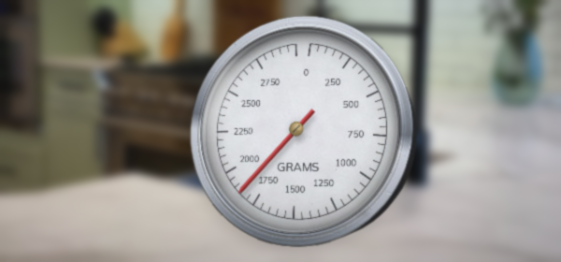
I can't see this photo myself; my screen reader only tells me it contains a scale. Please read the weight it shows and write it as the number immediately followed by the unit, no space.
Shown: 1850g
